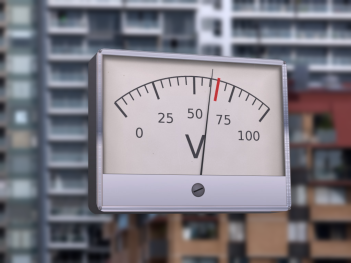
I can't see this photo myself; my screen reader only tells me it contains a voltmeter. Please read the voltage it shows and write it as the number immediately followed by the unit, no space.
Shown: 60V
